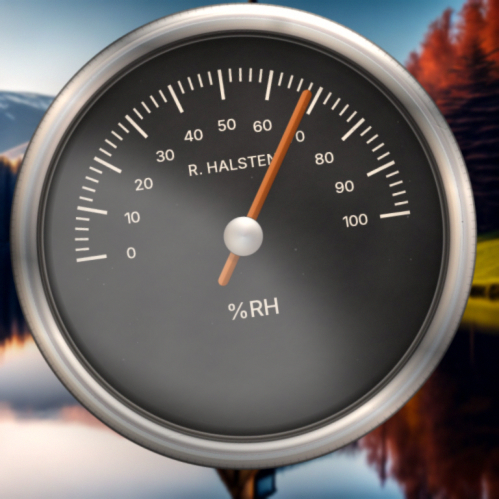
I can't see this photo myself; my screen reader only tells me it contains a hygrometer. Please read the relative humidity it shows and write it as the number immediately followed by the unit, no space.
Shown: 68%
